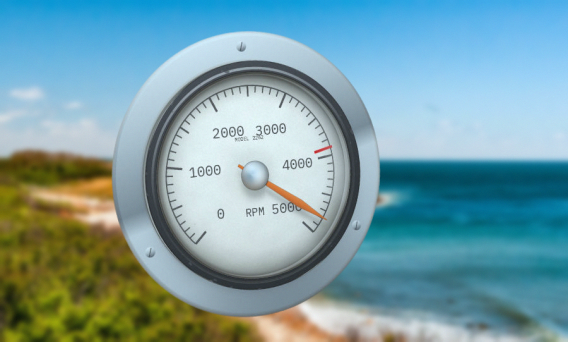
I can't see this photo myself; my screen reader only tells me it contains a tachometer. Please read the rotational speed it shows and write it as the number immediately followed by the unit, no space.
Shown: 4800rpm
